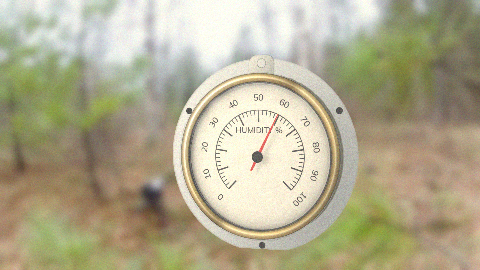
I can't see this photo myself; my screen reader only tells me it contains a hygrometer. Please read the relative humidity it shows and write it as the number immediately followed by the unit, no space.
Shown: 60%
